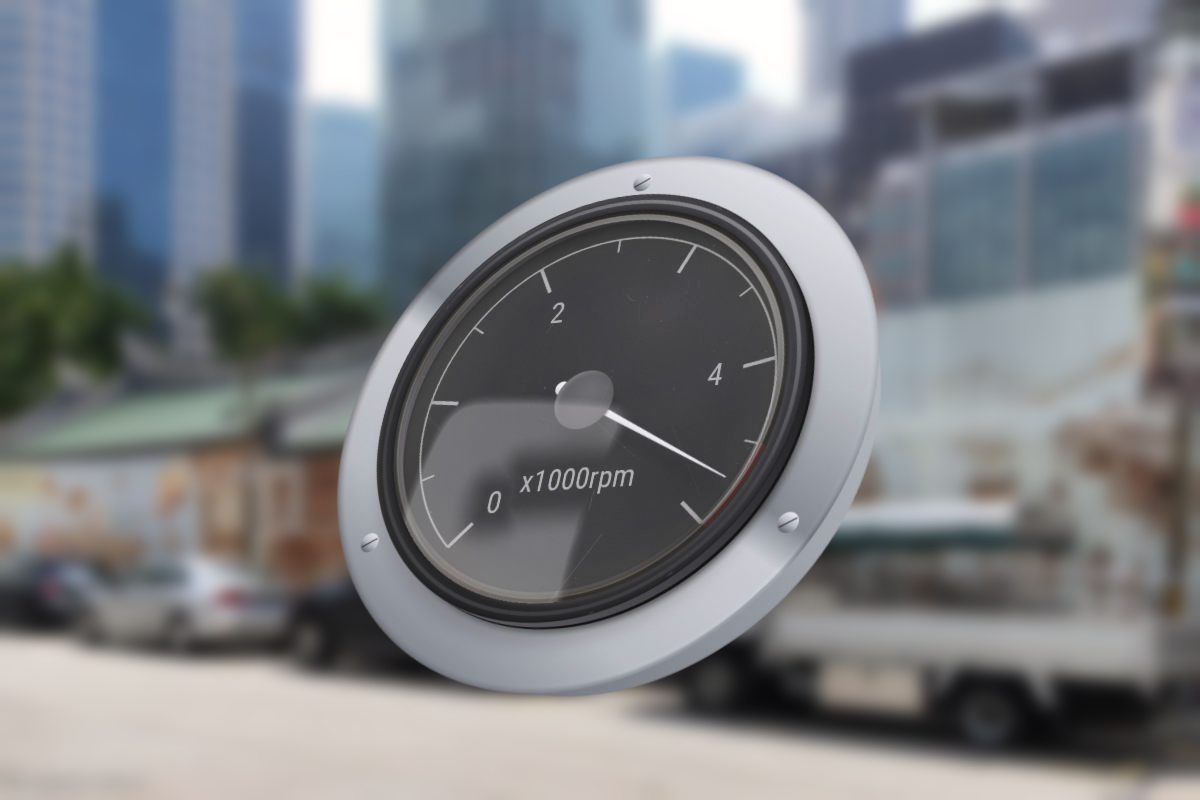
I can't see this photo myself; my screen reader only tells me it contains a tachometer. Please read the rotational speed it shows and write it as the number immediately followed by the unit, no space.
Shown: 4750rpm
